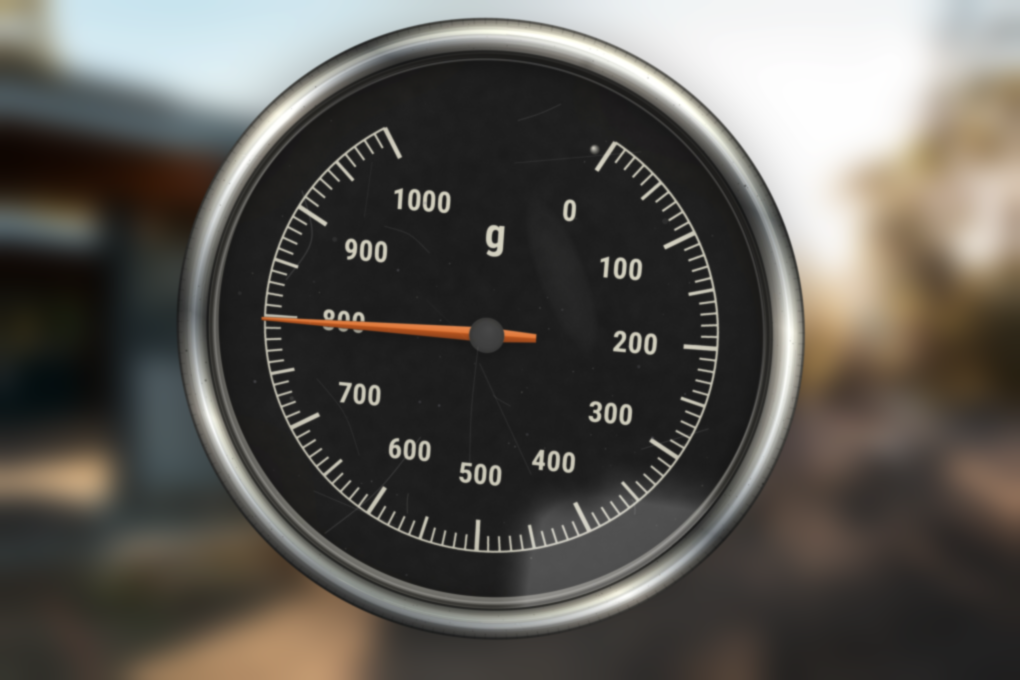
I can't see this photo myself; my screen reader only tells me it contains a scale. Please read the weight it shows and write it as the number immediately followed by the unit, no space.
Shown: 800g
